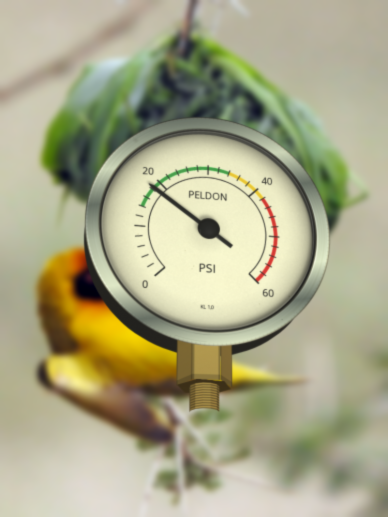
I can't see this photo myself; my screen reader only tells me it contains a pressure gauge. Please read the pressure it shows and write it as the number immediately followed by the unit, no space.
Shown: 18psi
